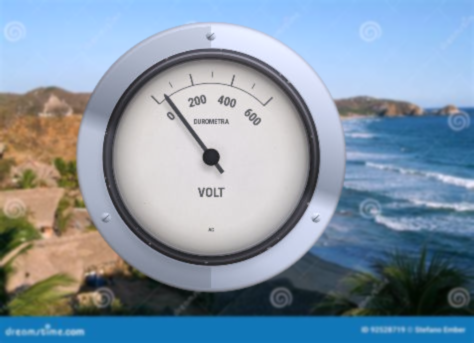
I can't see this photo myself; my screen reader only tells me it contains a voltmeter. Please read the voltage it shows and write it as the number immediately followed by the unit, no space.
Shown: 50V
